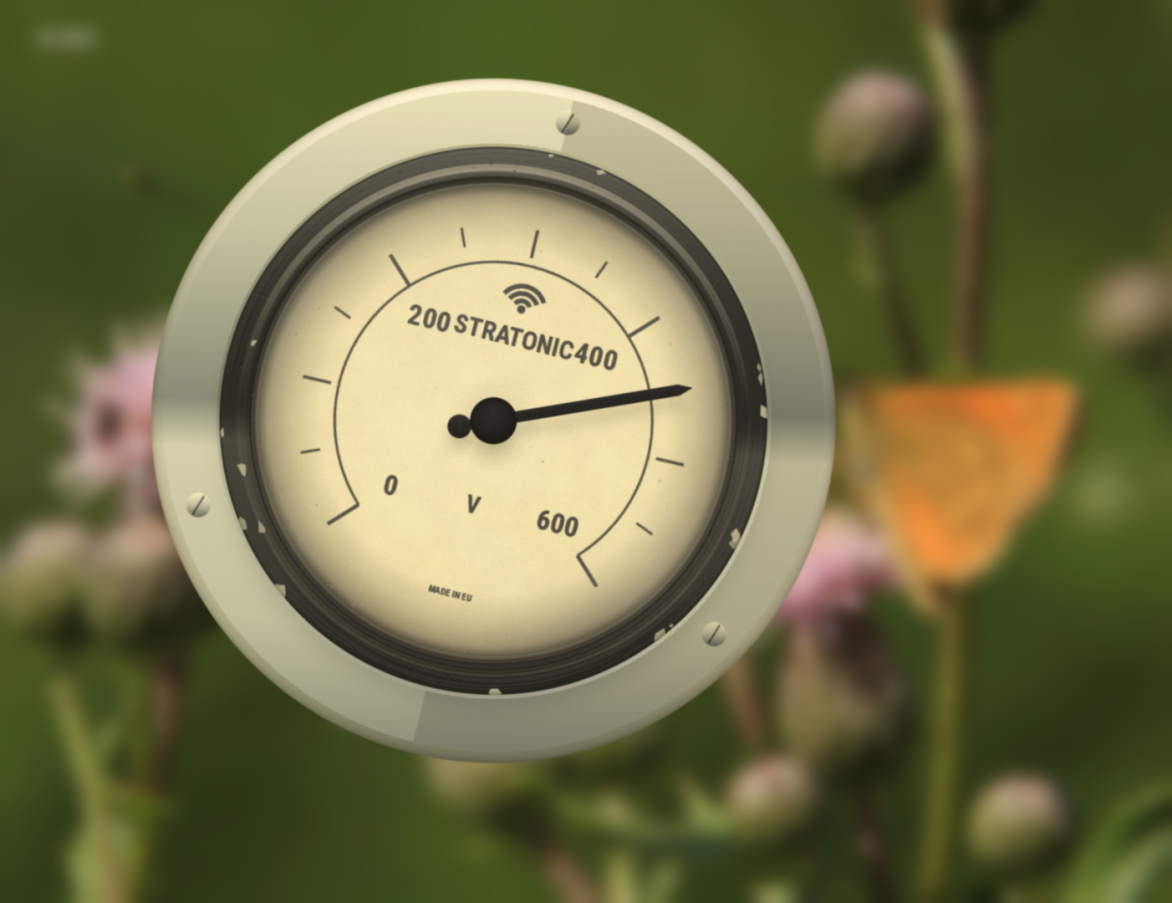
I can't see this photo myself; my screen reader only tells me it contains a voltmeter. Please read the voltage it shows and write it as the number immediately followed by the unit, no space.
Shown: 450V
